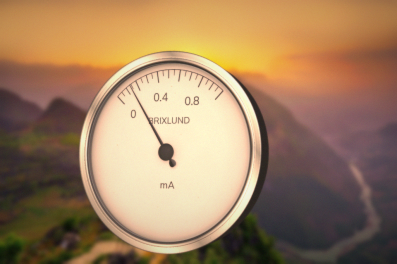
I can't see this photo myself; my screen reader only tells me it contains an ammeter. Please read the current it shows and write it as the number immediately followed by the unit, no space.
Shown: 0.15mA
